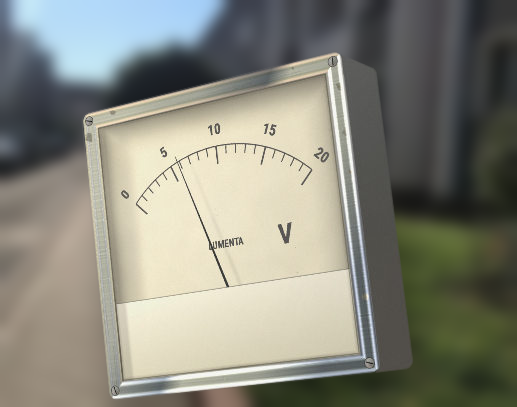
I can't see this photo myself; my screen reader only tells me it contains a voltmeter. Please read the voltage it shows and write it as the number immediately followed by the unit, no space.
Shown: 6V
